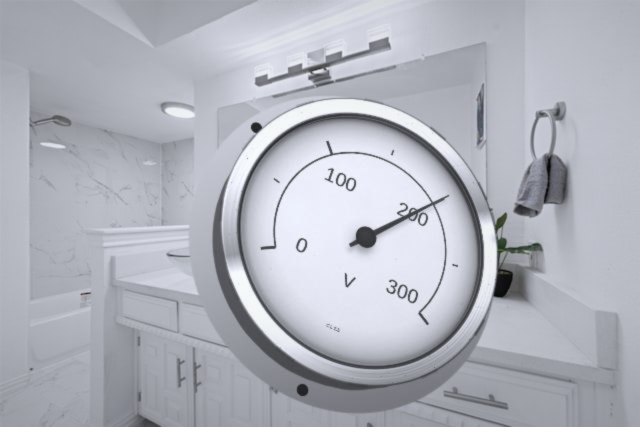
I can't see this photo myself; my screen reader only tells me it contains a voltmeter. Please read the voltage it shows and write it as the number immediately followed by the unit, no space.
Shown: 200V
